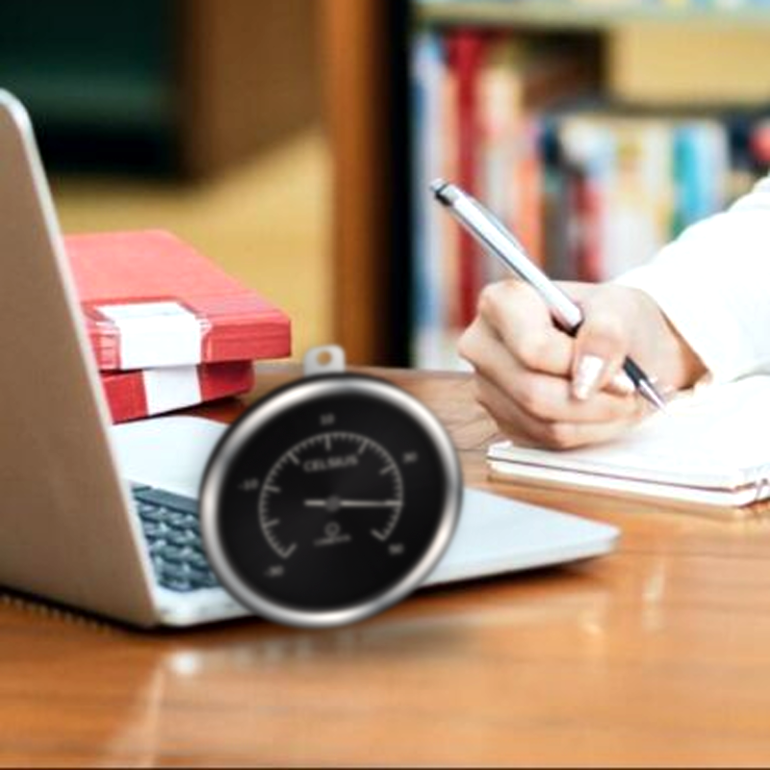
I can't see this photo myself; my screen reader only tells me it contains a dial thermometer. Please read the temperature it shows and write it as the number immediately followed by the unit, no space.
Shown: 40°C
